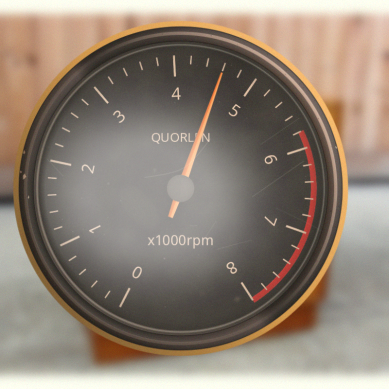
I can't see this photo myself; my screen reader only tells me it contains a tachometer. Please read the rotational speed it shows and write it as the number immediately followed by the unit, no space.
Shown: 4600rpm
